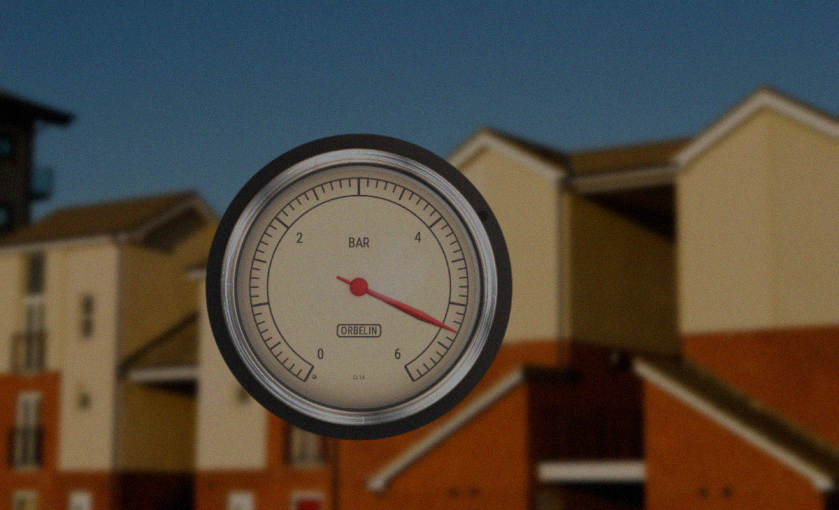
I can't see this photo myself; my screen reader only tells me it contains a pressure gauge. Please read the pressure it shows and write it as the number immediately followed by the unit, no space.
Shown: 5.3bar
